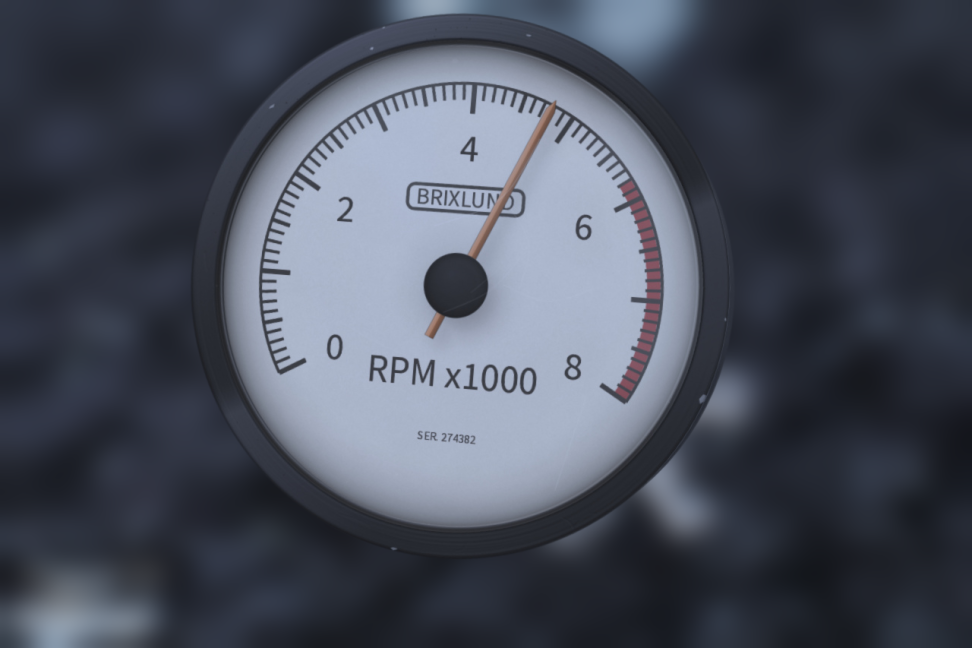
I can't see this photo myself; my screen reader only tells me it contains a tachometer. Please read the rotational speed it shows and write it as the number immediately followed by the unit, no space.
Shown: 4800rpm
